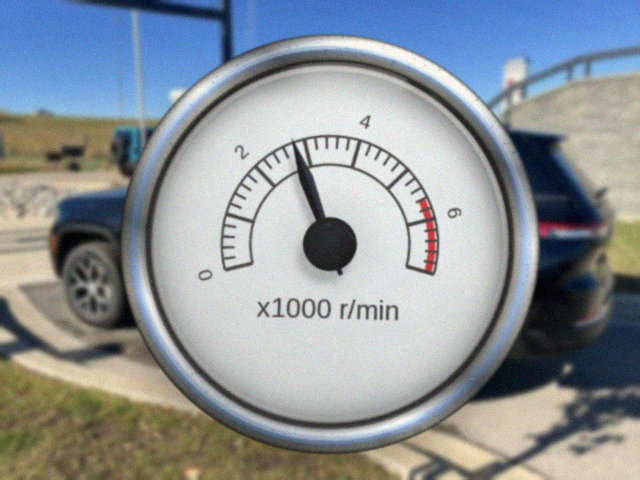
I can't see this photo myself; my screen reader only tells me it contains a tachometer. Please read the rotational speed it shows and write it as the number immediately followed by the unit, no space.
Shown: 2800rpm
